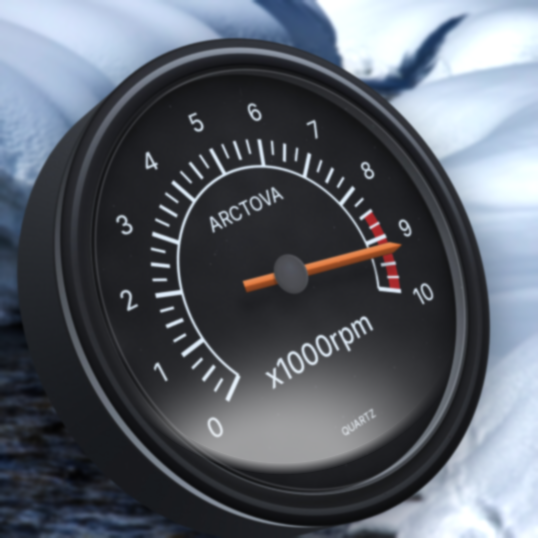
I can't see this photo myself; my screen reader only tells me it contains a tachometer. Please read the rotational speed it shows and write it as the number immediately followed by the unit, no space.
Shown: 9250rpm
